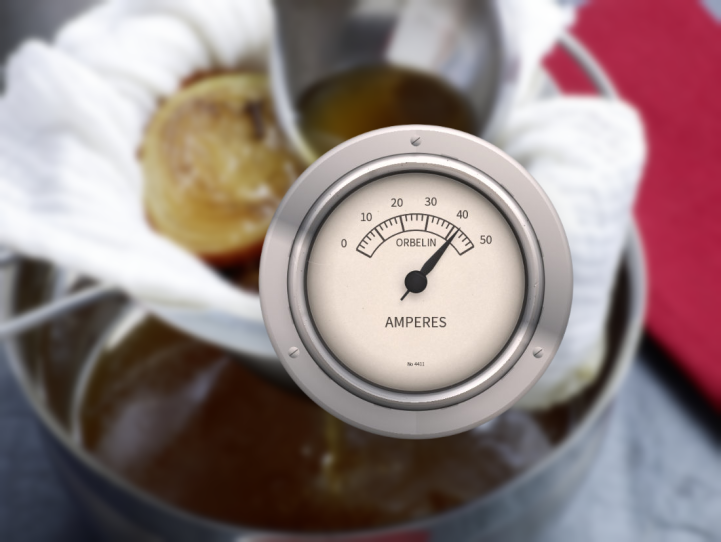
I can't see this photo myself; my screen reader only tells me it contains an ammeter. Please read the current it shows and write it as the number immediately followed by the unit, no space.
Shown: 42A
